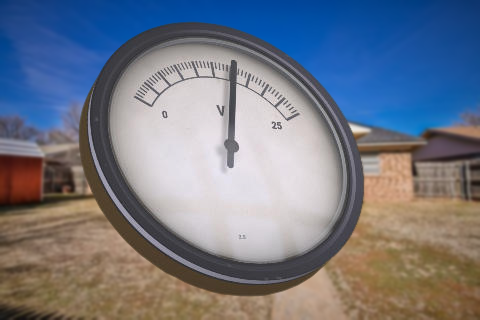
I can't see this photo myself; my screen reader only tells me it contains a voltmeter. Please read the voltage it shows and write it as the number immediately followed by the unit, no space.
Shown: 15V
